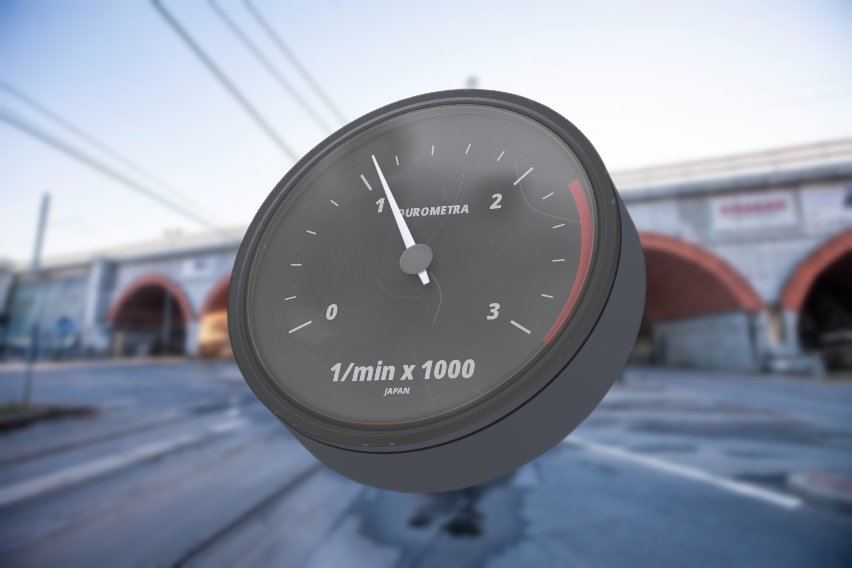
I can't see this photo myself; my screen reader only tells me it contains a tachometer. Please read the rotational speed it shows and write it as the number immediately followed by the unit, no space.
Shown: 1100rpm
